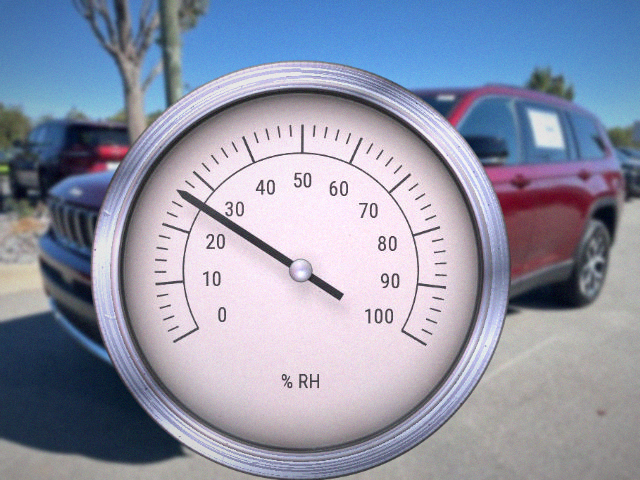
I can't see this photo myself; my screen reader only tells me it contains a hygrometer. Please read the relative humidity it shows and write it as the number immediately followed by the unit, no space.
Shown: 26%
